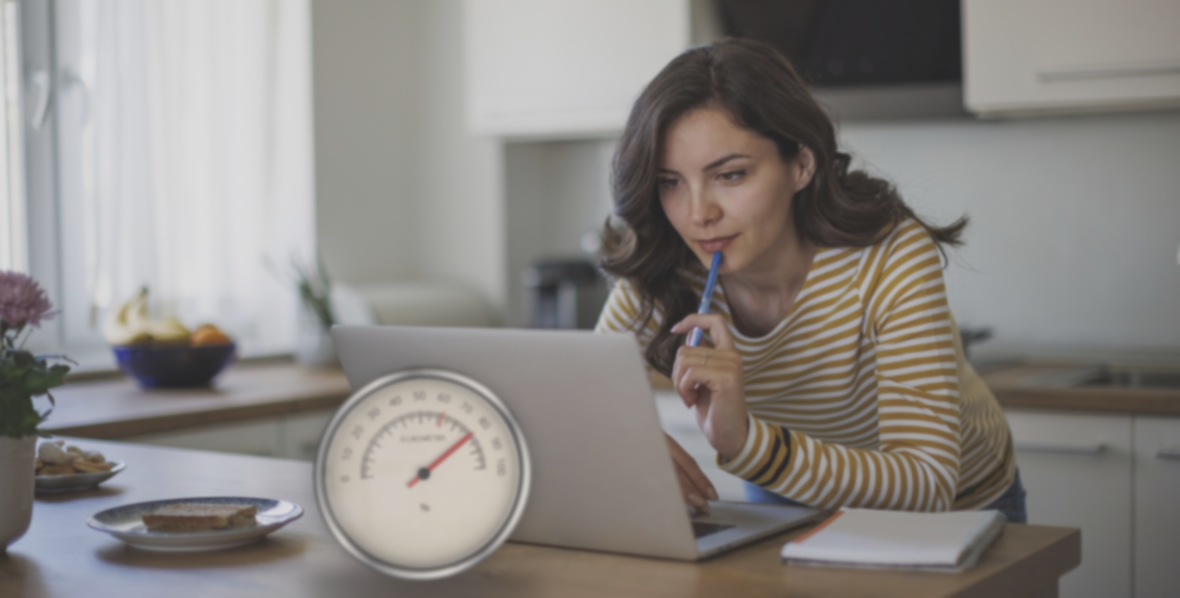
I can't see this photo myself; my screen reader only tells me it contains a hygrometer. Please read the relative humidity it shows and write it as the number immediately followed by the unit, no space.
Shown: 80%
